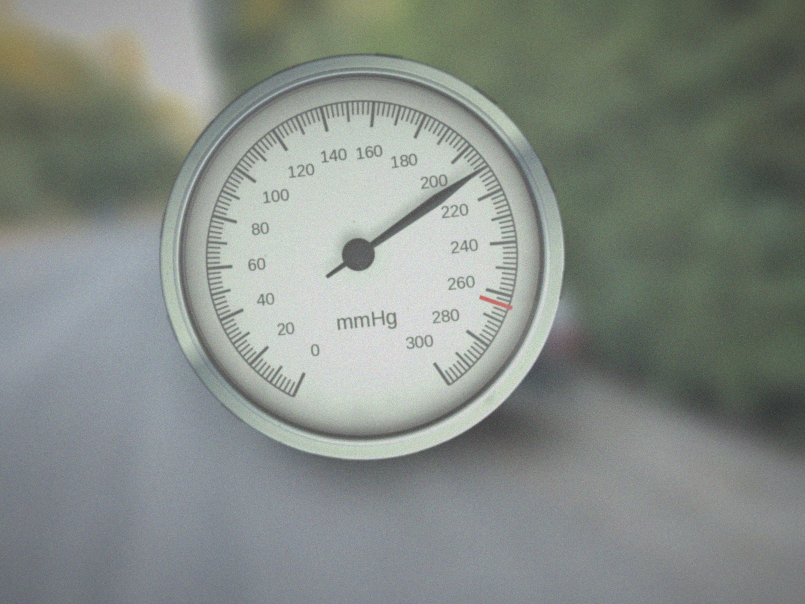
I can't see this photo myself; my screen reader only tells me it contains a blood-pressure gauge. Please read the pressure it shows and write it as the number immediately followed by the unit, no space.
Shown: 210mmHg
